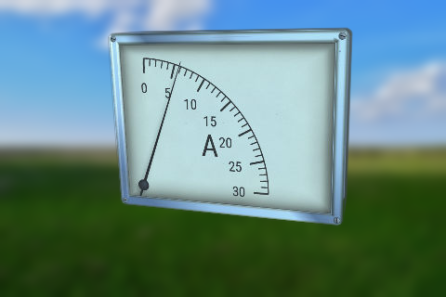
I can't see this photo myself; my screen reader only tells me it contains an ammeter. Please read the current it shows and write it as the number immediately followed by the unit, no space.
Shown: 6A
